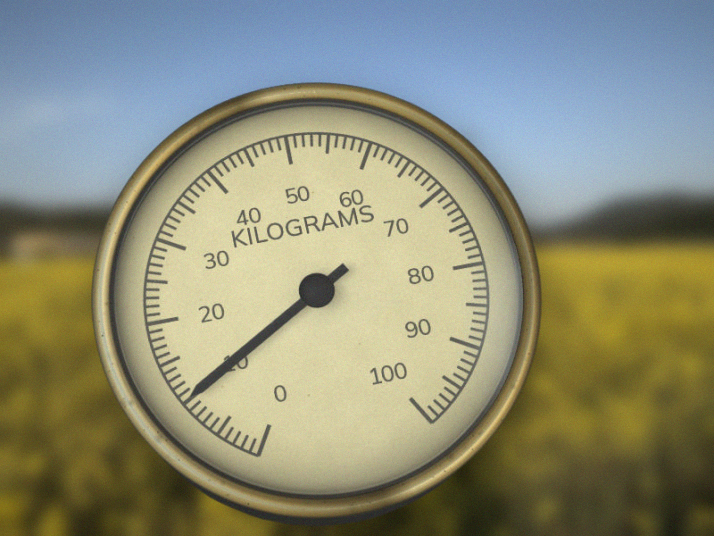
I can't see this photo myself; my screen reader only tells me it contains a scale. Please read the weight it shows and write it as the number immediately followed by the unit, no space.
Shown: 10kg
